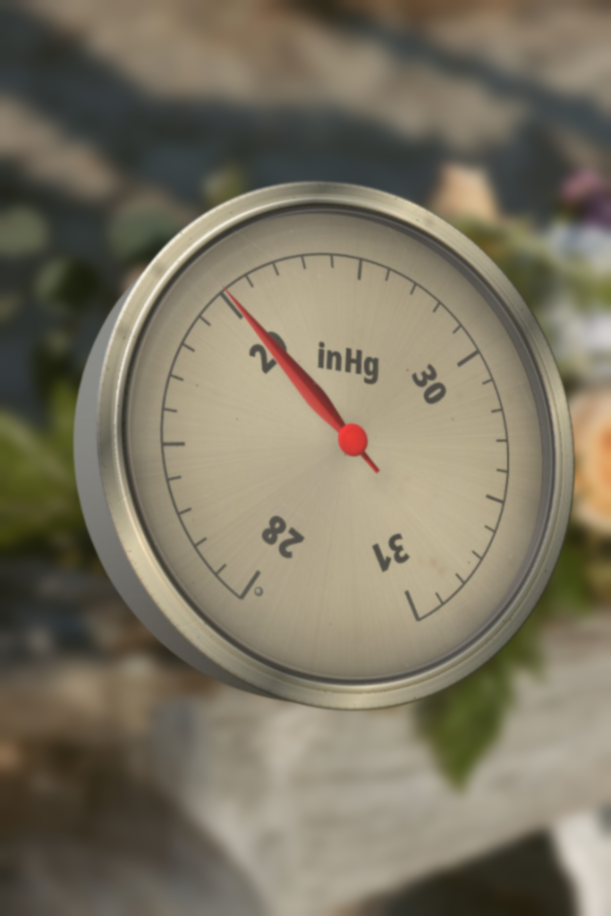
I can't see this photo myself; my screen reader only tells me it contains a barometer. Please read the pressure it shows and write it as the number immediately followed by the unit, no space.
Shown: 29inHg
